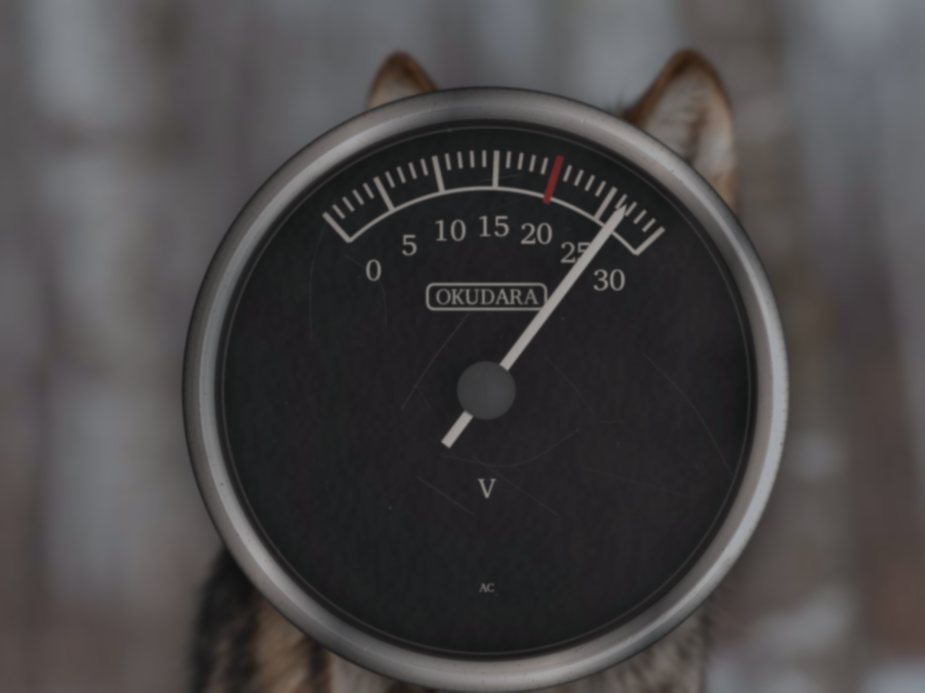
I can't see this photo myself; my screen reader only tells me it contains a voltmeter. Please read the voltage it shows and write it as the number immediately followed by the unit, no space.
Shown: 26.5V
